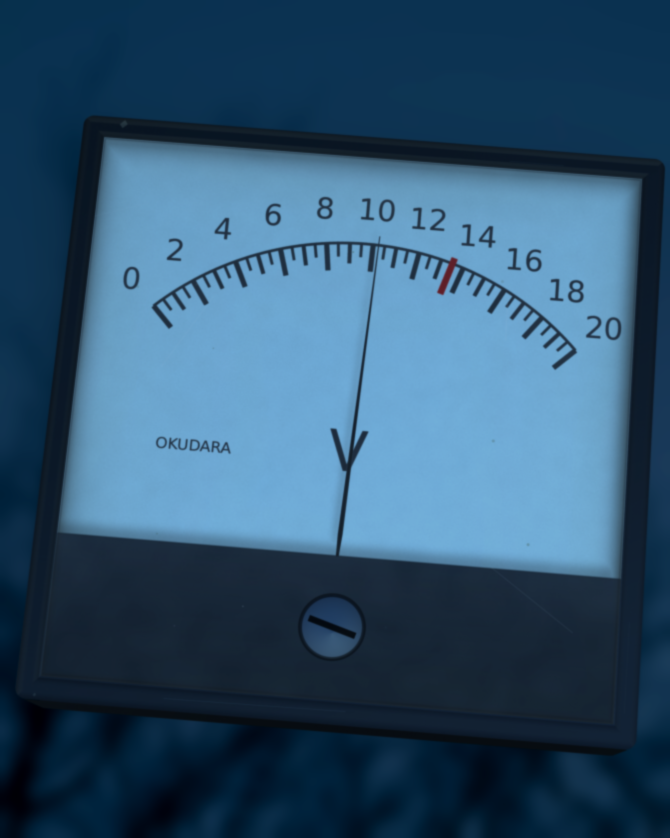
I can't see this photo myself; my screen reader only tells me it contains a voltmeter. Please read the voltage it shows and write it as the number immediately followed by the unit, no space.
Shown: 10.25V
